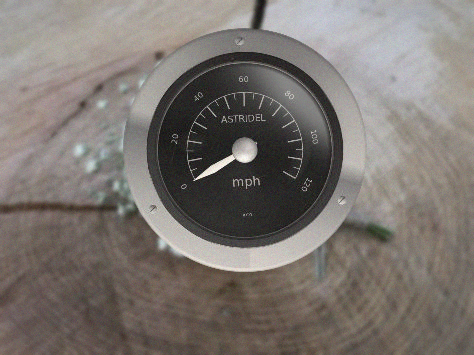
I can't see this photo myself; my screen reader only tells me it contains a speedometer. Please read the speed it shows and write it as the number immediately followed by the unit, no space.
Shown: 0mph
